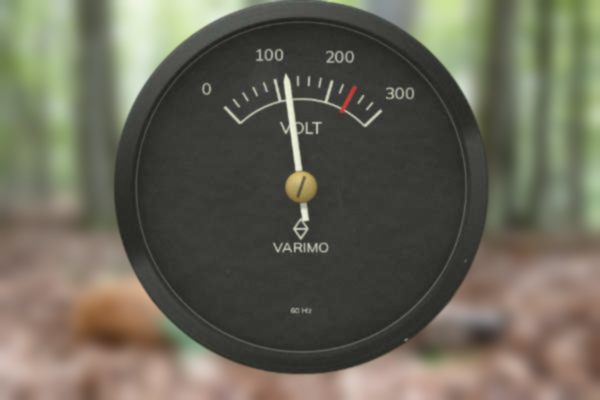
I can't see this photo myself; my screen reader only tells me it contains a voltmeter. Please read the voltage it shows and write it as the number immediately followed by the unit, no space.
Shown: 120V
